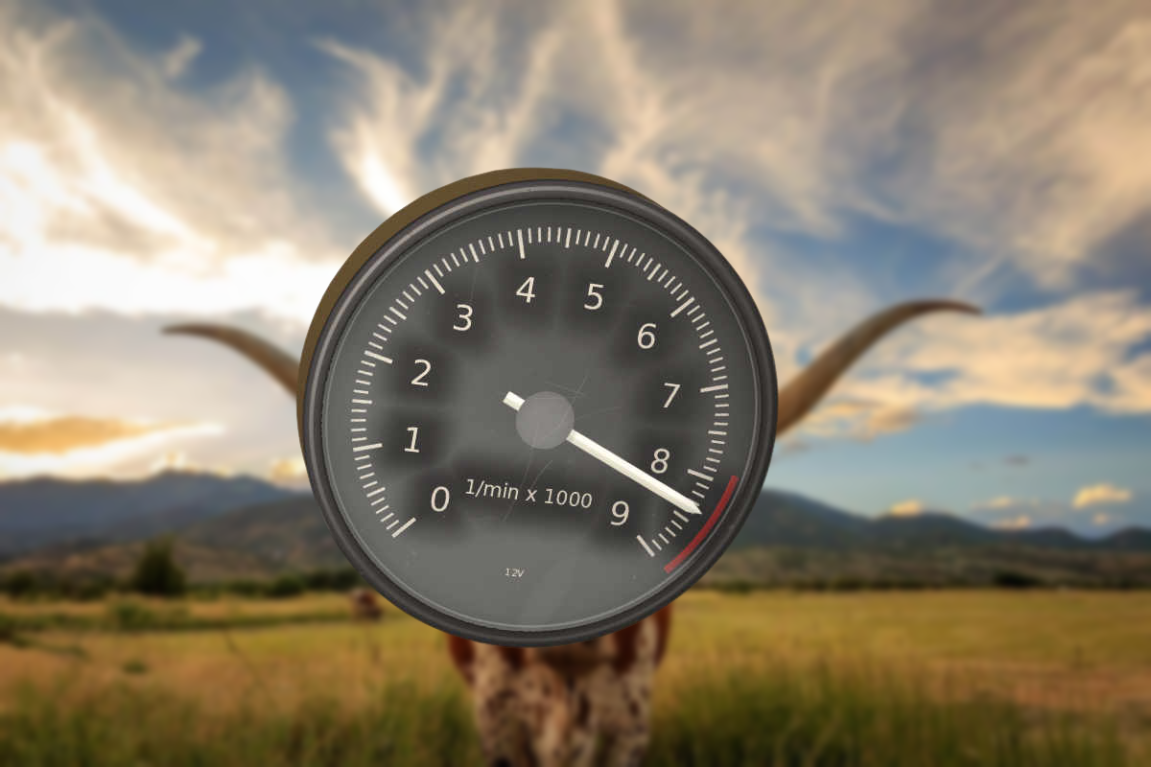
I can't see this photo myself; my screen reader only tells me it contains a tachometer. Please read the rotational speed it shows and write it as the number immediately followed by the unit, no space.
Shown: 8350rpm
